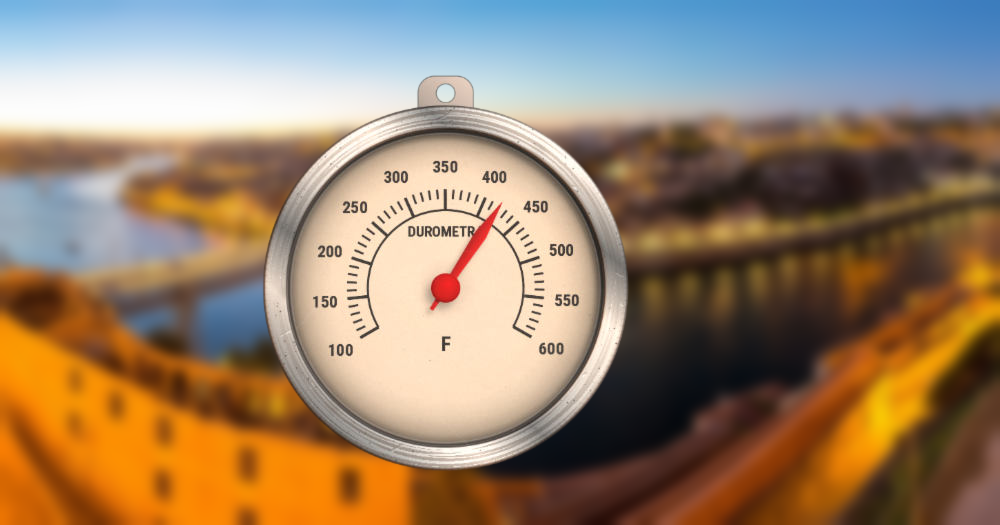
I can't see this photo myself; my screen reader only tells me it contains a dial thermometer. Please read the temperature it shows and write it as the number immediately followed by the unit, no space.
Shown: 420°F
